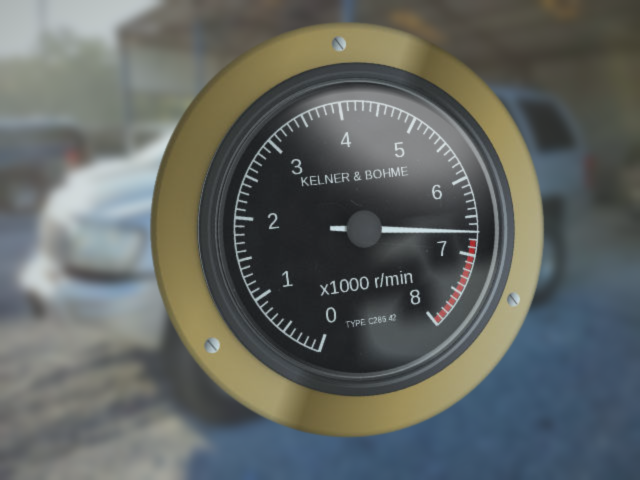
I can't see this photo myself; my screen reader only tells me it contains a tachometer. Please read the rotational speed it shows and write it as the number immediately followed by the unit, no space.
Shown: 6700rpm
